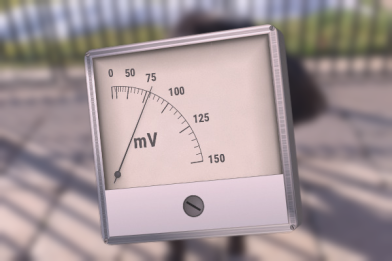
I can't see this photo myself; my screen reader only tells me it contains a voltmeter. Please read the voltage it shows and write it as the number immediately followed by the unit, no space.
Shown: 80mV
